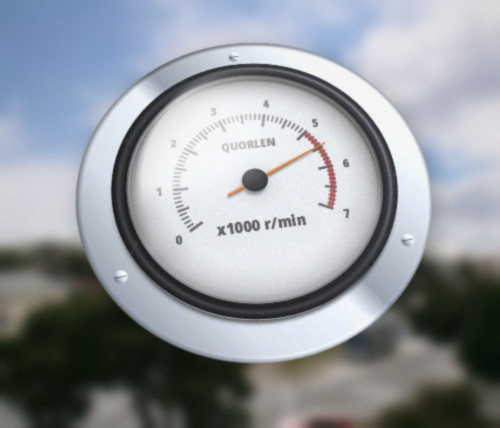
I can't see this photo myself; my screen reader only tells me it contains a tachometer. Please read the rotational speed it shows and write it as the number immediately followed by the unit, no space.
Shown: 5500rpm
